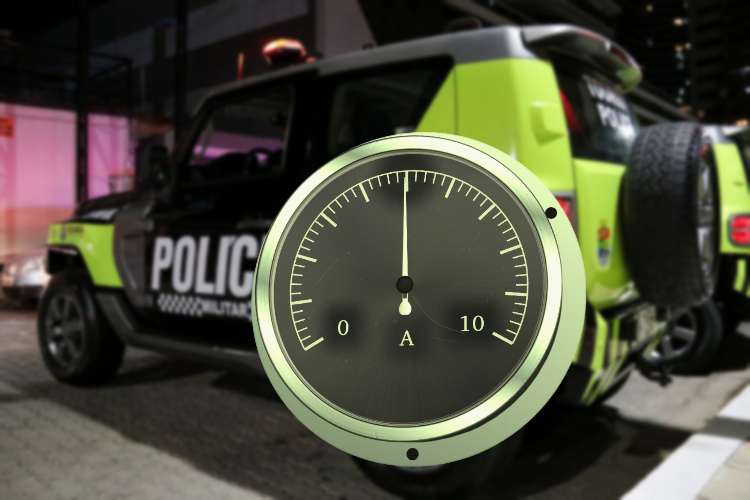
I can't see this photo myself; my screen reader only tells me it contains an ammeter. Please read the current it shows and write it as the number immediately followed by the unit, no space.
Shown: 5A
